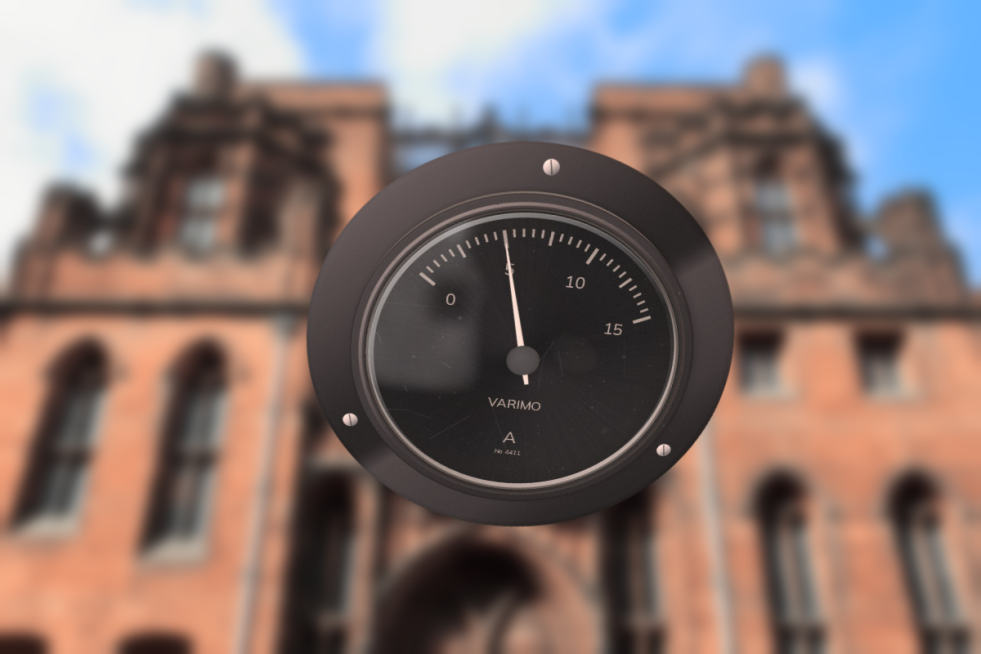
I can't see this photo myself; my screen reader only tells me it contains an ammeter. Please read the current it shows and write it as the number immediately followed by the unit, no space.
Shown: 5A
